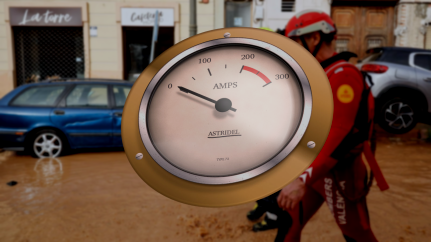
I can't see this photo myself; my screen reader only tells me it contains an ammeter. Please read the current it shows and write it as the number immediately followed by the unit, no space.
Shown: 0A
